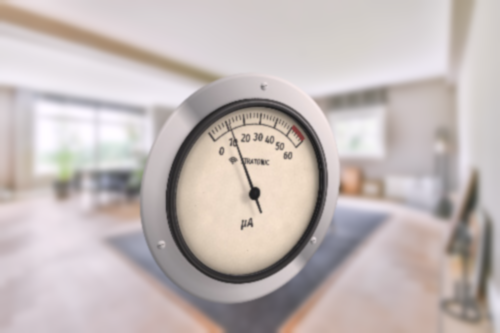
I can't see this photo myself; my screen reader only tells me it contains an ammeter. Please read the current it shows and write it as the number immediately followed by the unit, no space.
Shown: 10µA
